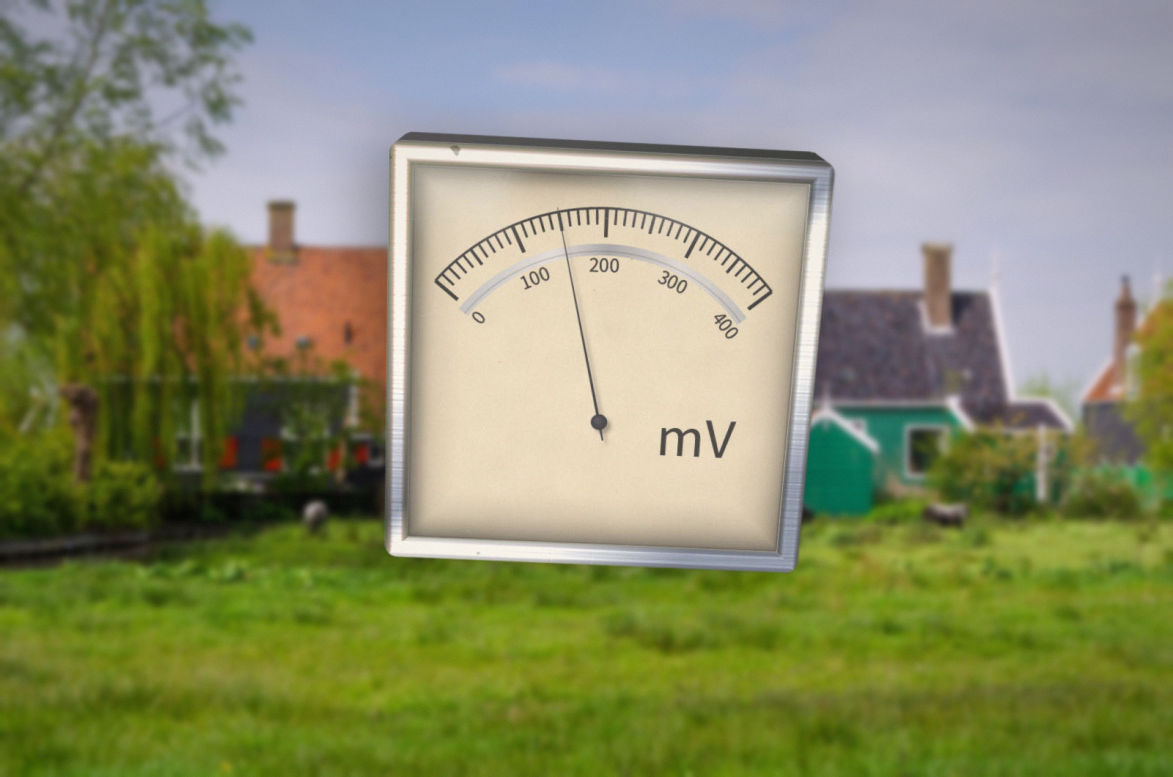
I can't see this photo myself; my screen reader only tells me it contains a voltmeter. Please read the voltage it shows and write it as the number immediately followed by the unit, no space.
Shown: 150mV
